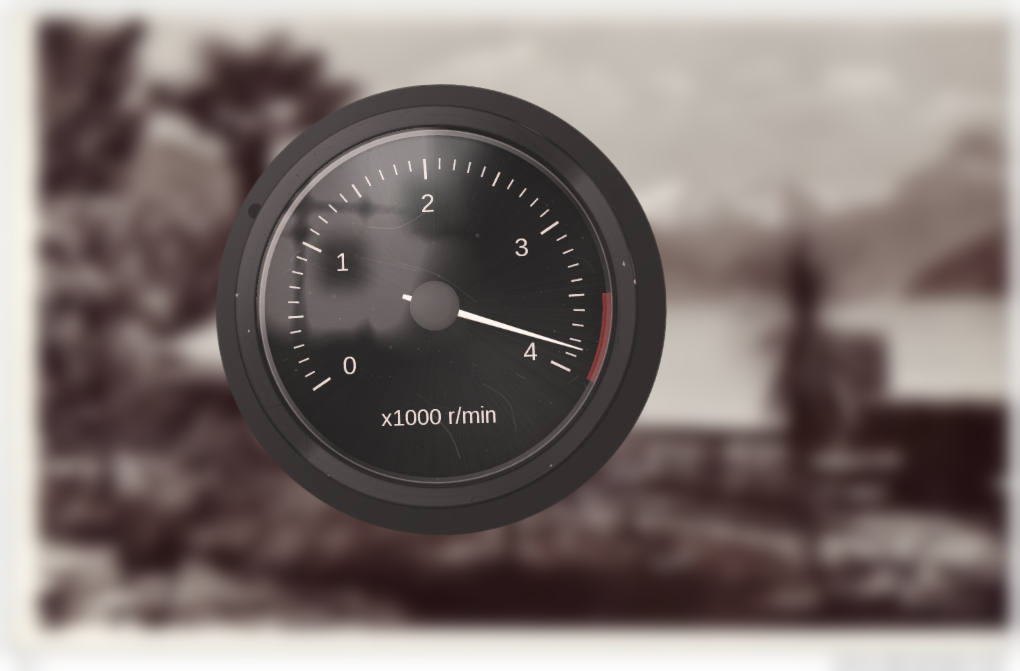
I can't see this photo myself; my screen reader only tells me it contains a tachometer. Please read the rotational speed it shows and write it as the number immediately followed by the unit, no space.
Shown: 3850rpm
